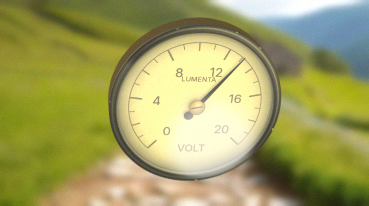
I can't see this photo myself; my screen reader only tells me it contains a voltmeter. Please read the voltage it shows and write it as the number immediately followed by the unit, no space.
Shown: 13V
